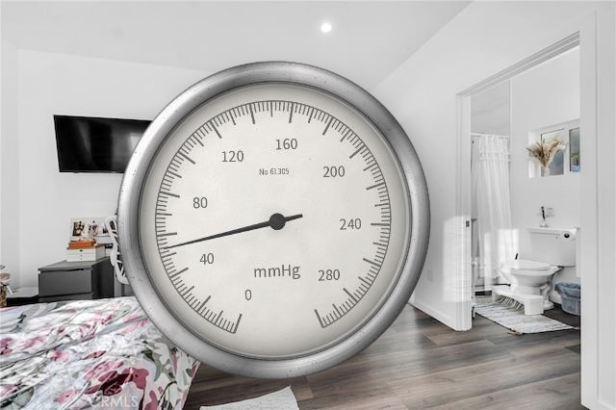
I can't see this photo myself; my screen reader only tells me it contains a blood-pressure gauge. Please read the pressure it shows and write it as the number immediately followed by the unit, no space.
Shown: 54mmHg
